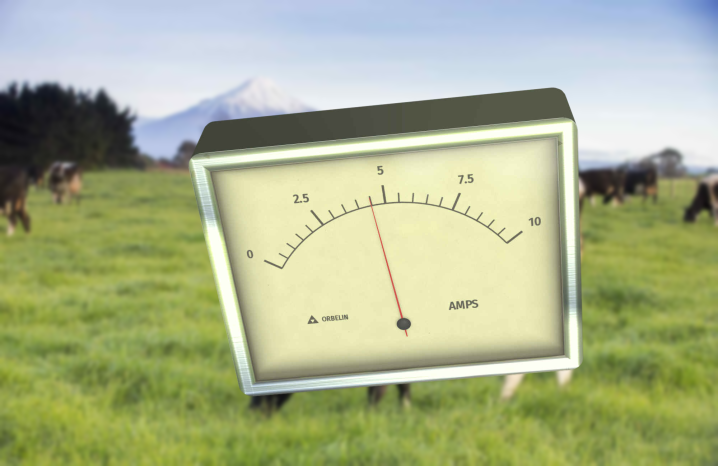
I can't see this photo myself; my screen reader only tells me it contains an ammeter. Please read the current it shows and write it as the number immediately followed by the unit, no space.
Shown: 4.5A
